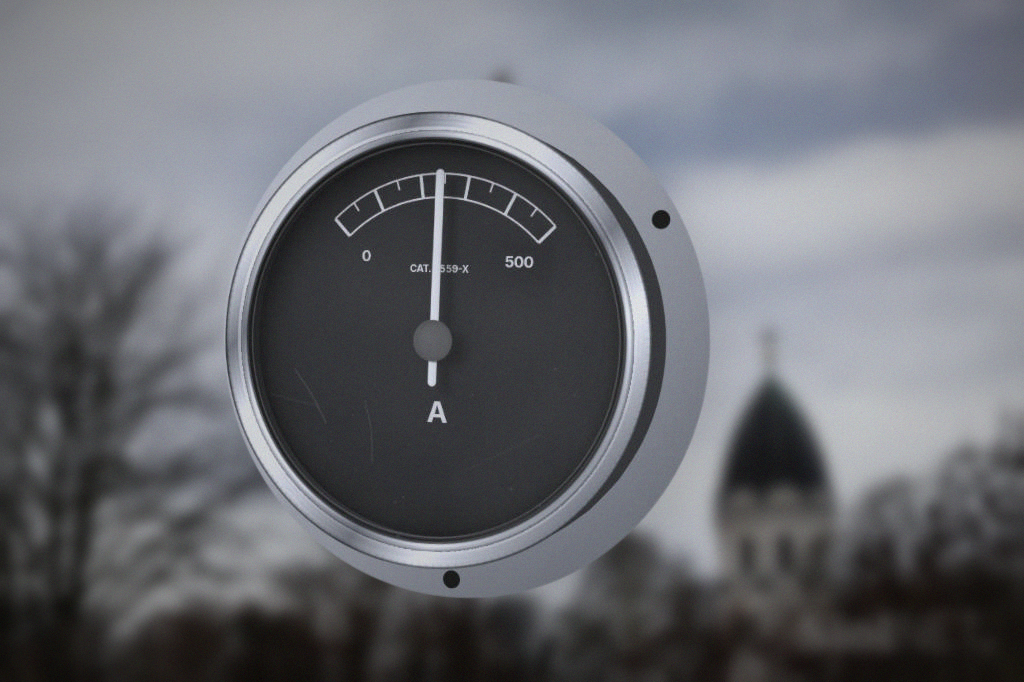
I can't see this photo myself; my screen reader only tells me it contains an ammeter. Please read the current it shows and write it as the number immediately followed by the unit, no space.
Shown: 250A
